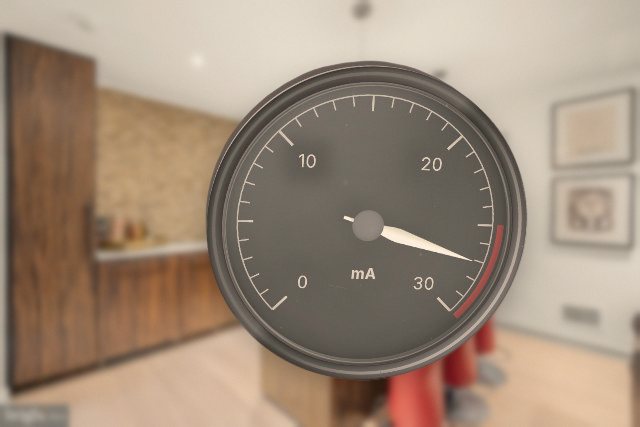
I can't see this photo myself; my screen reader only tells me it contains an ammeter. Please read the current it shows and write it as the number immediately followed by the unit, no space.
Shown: 27mA
